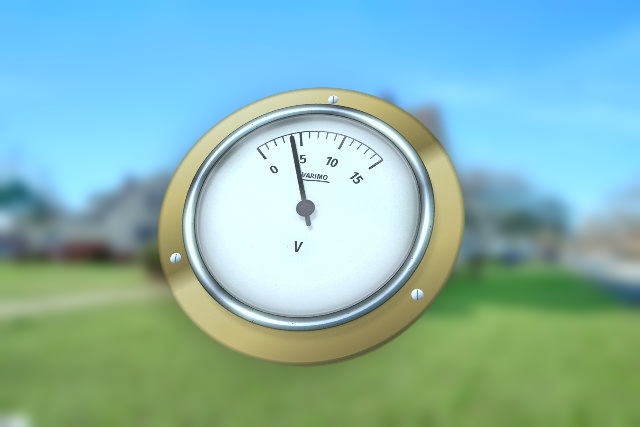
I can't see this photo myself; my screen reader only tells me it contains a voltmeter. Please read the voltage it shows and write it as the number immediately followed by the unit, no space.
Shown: 4V
